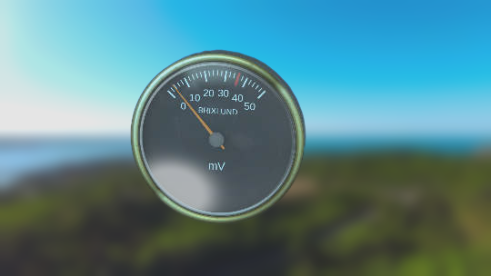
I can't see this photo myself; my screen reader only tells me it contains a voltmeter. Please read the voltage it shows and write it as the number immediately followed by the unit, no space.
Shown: 4mV
